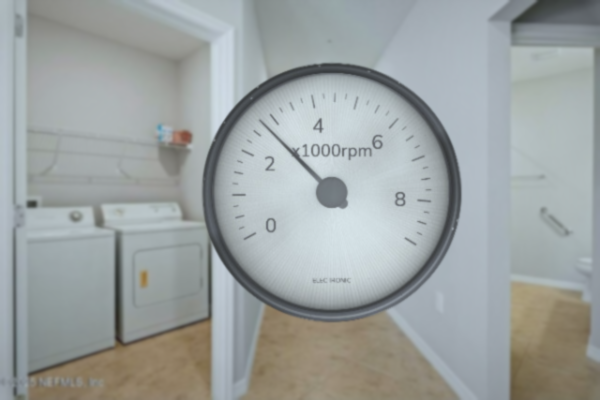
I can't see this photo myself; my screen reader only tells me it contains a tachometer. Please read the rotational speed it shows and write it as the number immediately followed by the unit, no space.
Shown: 2750rpm
